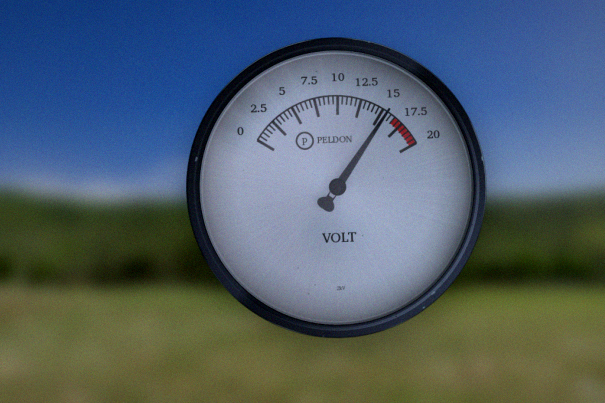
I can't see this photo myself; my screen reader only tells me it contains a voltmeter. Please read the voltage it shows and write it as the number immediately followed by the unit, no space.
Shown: 15.5V
